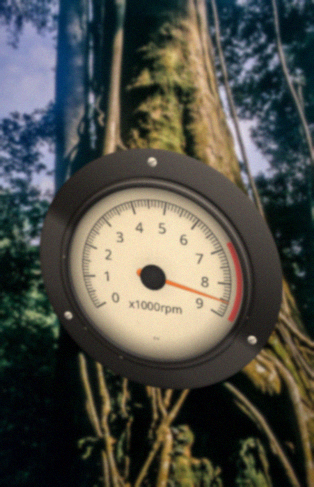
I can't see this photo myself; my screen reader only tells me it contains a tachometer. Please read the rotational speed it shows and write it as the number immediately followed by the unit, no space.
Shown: 8500rpm
